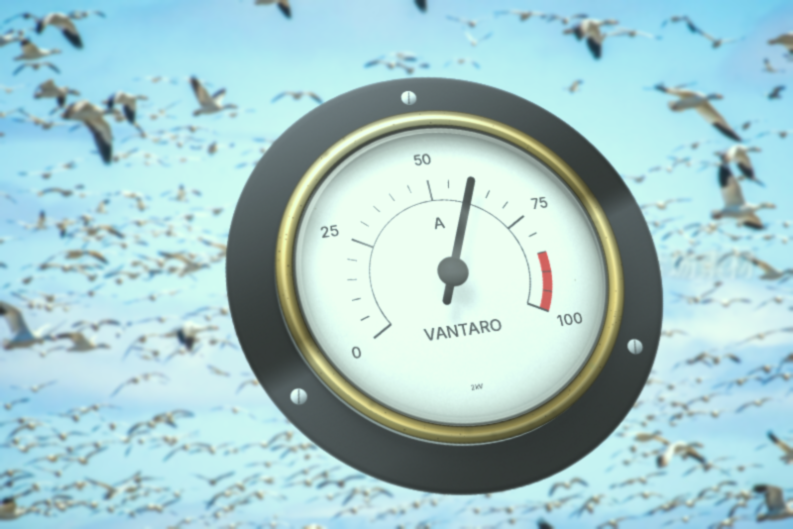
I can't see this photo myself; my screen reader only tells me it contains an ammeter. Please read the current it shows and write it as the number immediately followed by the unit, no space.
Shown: 60A
